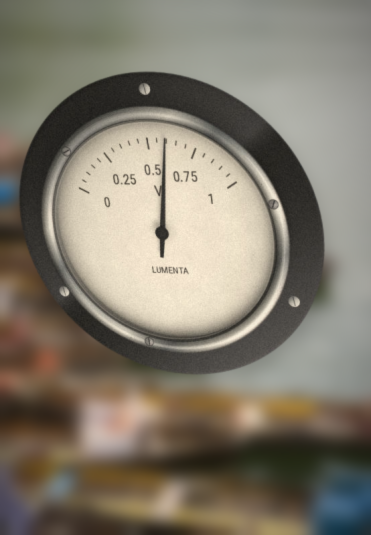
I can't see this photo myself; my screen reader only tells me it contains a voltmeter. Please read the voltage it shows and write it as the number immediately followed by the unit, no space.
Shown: 0.6V
